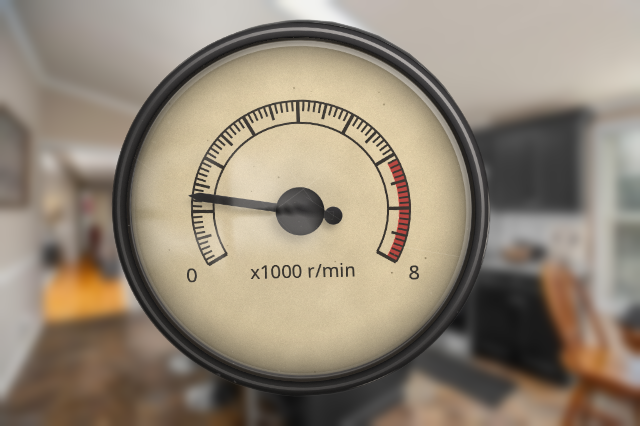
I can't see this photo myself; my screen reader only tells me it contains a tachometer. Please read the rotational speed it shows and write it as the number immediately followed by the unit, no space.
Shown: 1300rpm
